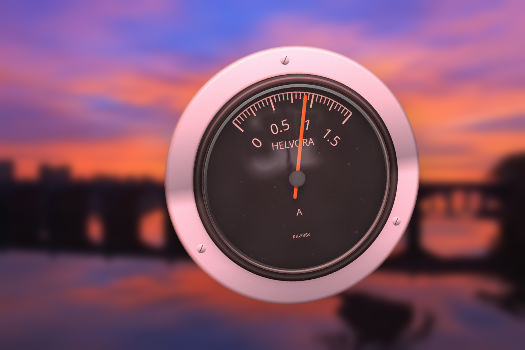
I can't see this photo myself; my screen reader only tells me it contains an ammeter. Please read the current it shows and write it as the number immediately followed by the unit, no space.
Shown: 0.9A
